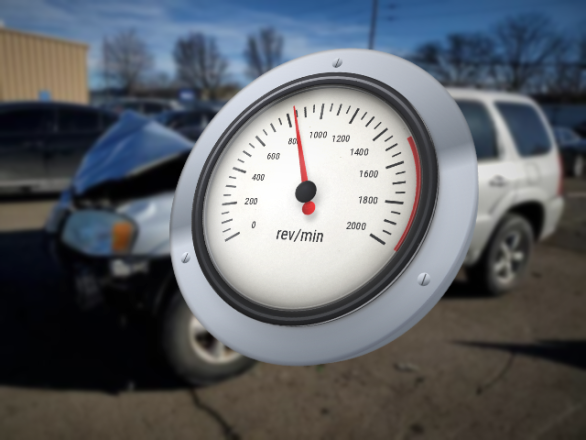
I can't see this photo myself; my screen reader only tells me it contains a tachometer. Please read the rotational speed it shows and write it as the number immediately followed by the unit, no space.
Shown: 850rpm
